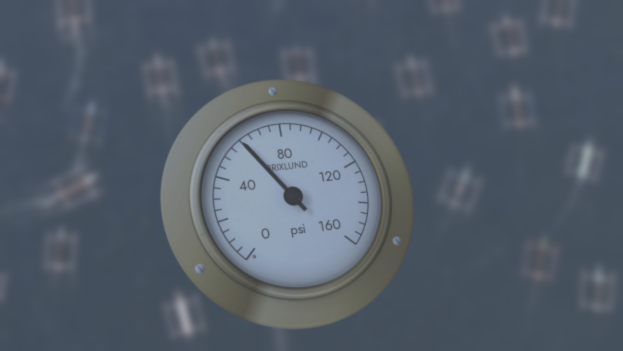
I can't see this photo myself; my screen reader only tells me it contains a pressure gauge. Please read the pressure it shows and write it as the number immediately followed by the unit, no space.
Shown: 60psi
